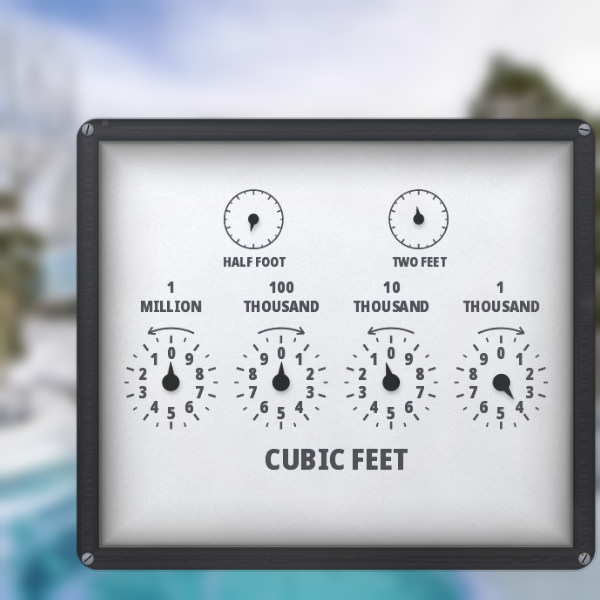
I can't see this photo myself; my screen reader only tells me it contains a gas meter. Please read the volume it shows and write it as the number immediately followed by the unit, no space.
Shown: 400ft³
